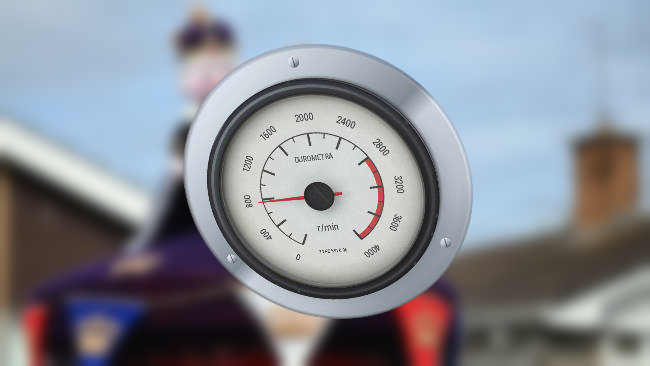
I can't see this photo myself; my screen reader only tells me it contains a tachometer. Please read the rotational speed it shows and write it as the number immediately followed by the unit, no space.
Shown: 800rpm
